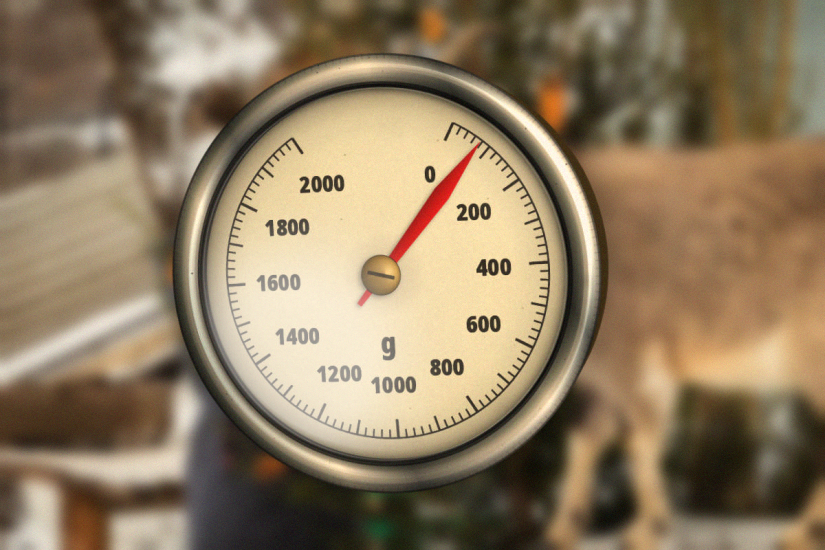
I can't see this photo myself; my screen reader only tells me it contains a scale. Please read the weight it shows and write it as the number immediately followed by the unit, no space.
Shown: 80g
